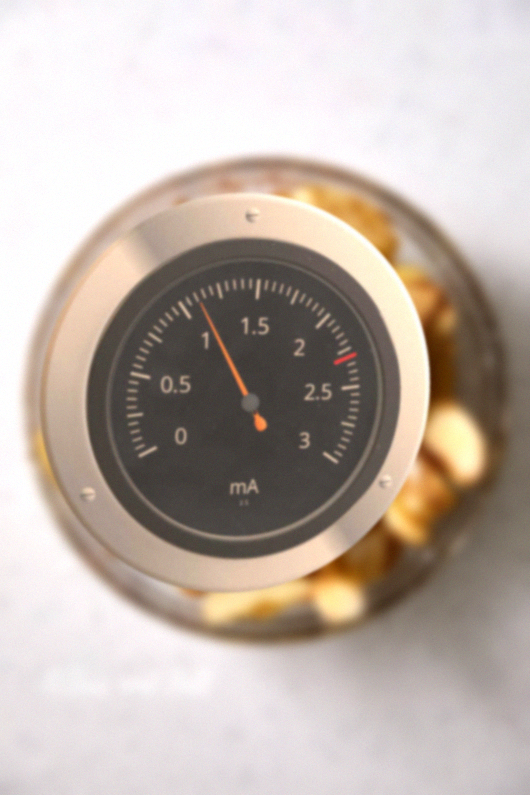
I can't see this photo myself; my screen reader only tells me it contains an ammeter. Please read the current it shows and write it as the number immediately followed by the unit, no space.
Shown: 1.1mA
